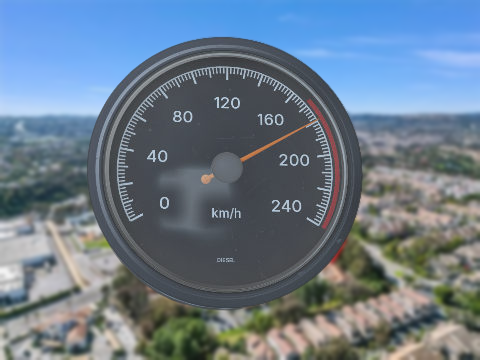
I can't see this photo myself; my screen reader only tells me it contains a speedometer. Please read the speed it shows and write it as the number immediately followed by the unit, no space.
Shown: 180km/h
